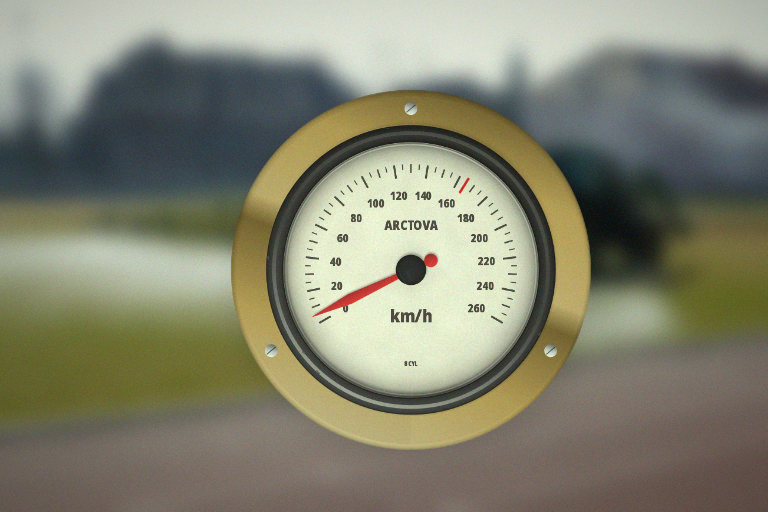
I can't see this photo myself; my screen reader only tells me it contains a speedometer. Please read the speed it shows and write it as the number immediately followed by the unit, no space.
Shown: 5km/h
